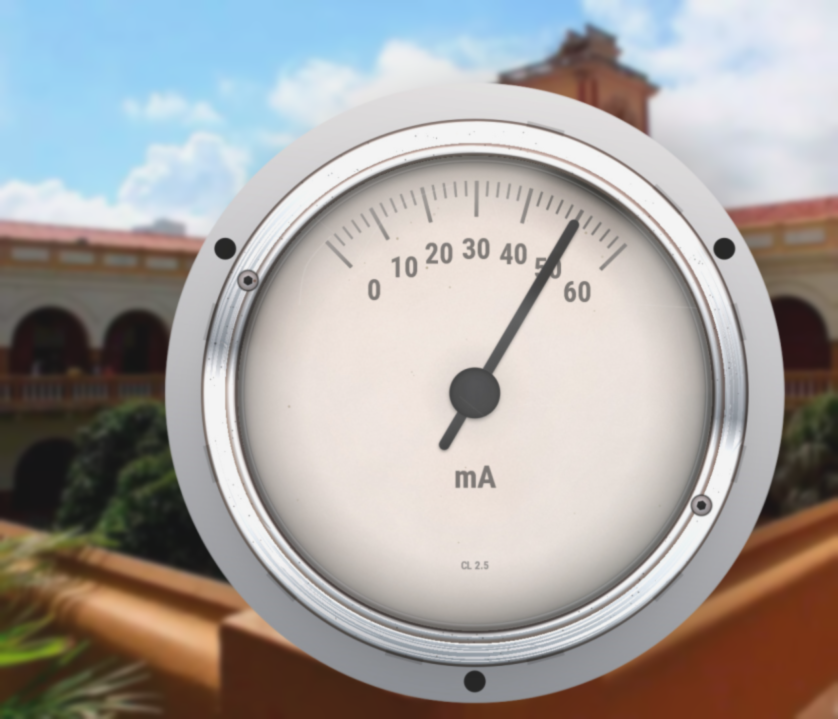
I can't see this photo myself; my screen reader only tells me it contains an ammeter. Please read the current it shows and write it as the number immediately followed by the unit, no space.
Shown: 50mA
